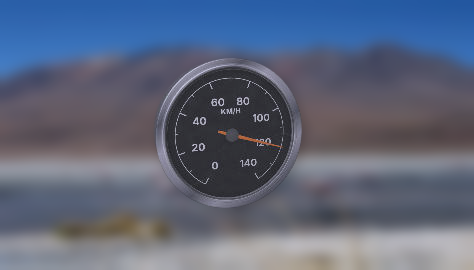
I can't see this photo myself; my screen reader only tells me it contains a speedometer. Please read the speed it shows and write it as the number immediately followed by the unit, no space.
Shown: 120km/h
